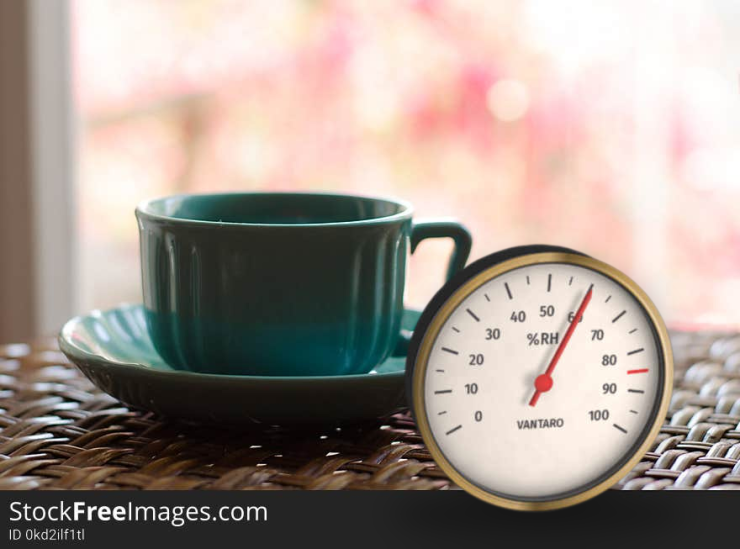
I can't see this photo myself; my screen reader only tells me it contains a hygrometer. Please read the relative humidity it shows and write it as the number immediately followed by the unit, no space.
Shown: 60%
